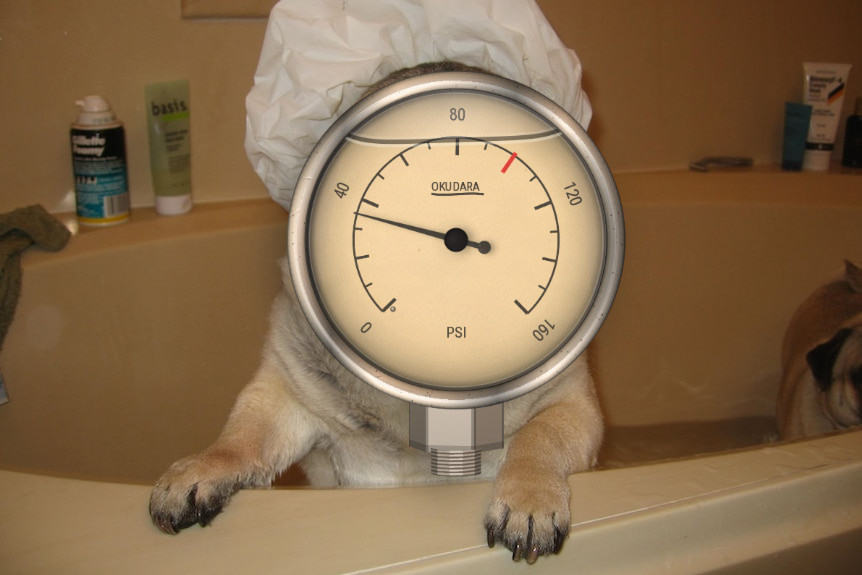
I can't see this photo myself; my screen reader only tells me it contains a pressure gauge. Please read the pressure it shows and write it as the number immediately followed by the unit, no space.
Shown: 35psi
